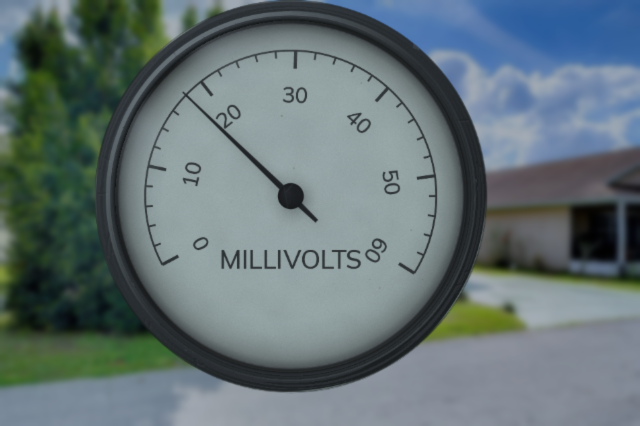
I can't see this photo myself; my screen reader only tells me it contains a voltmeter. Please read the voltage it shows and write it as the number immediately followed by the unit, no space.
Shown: 18mV
